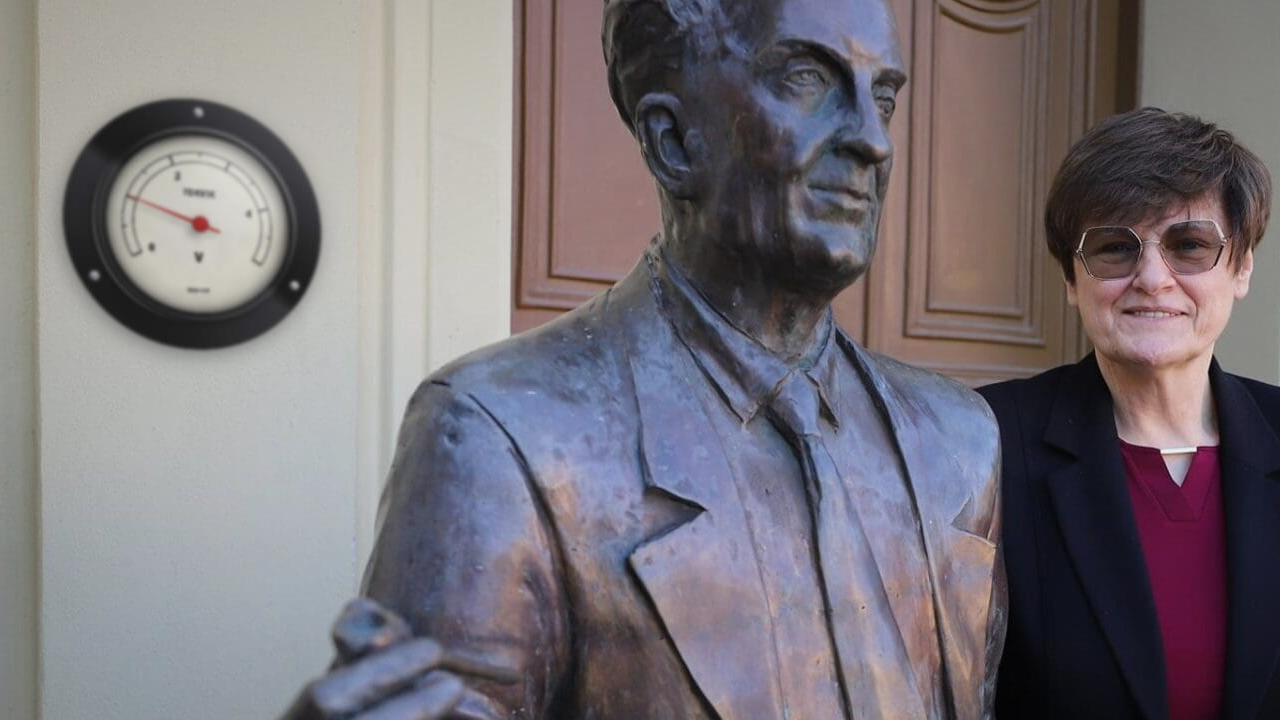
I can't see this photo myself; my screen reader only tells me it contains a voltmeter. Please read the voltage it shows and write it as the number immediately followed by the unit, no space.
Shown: 1V
